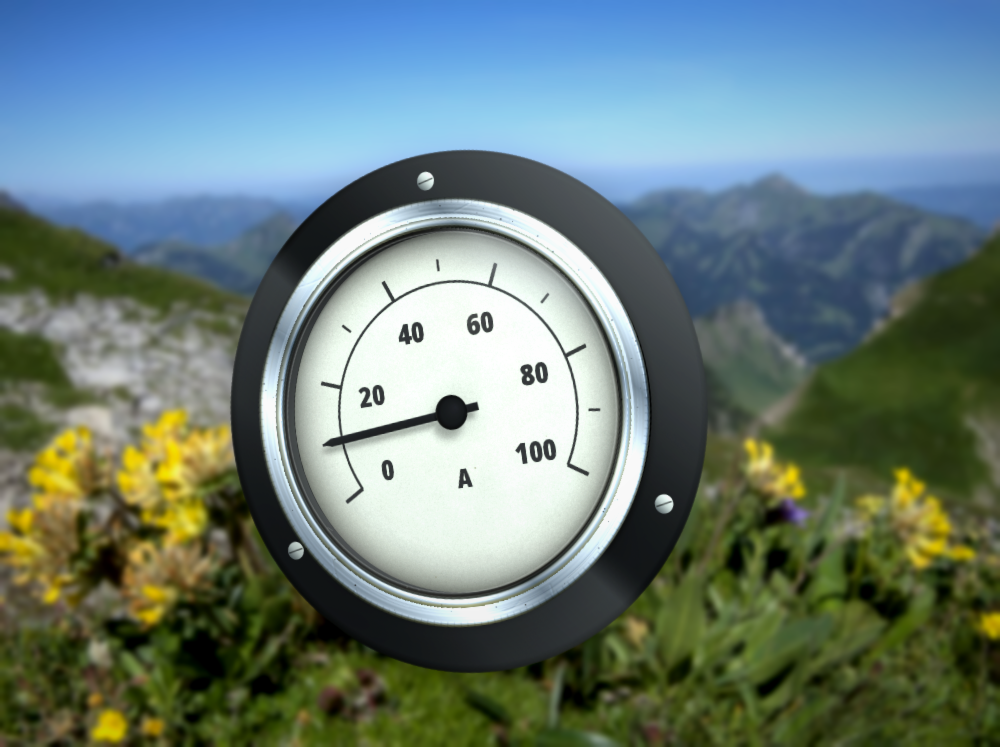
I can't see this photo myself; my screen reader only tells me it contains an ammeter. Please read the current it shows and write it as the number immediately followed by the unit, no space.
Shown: 10A
